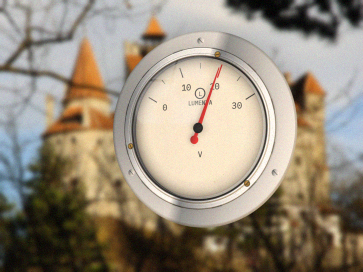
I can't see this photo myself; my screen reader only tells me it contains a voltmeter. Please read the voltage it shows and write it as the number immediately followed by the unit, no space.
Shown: 20V
